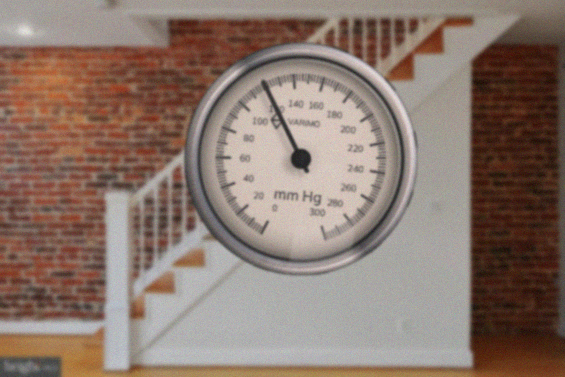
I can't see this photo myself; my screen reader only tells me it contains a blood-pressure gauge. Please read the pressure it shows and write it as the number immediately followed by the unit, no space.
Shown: 120mmHg
